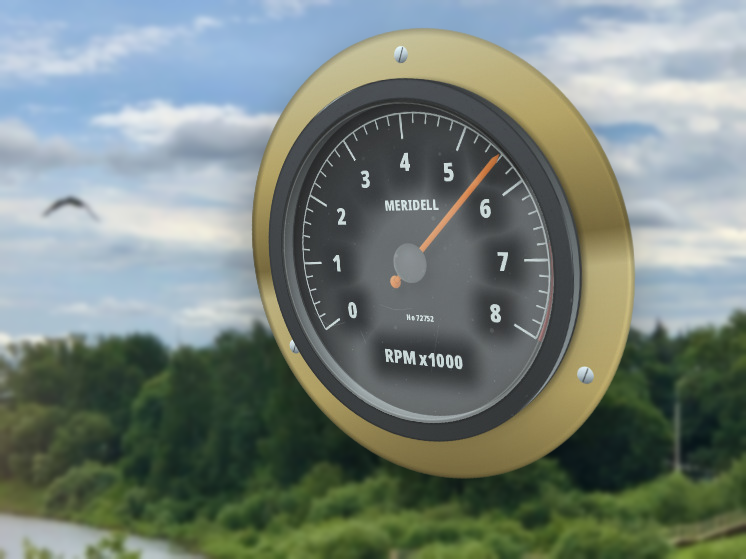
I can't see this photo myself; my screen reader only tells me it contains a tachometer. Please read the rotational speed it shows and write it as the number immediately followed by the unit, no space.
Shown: 5600rpm
